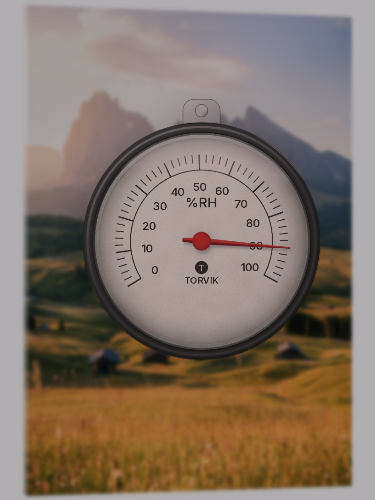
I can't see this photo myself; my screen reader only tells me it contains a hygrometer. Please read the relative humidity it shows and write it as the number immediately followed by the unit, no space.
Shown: 90%
